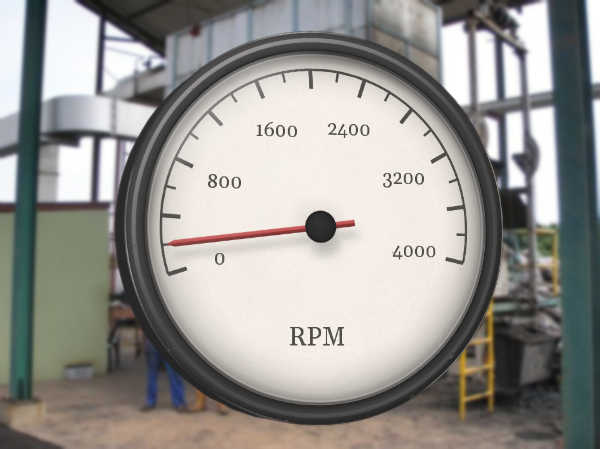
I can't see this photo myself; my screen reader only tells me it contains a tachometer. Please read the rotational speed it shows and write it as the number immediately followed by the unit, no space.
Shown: 200rpm
